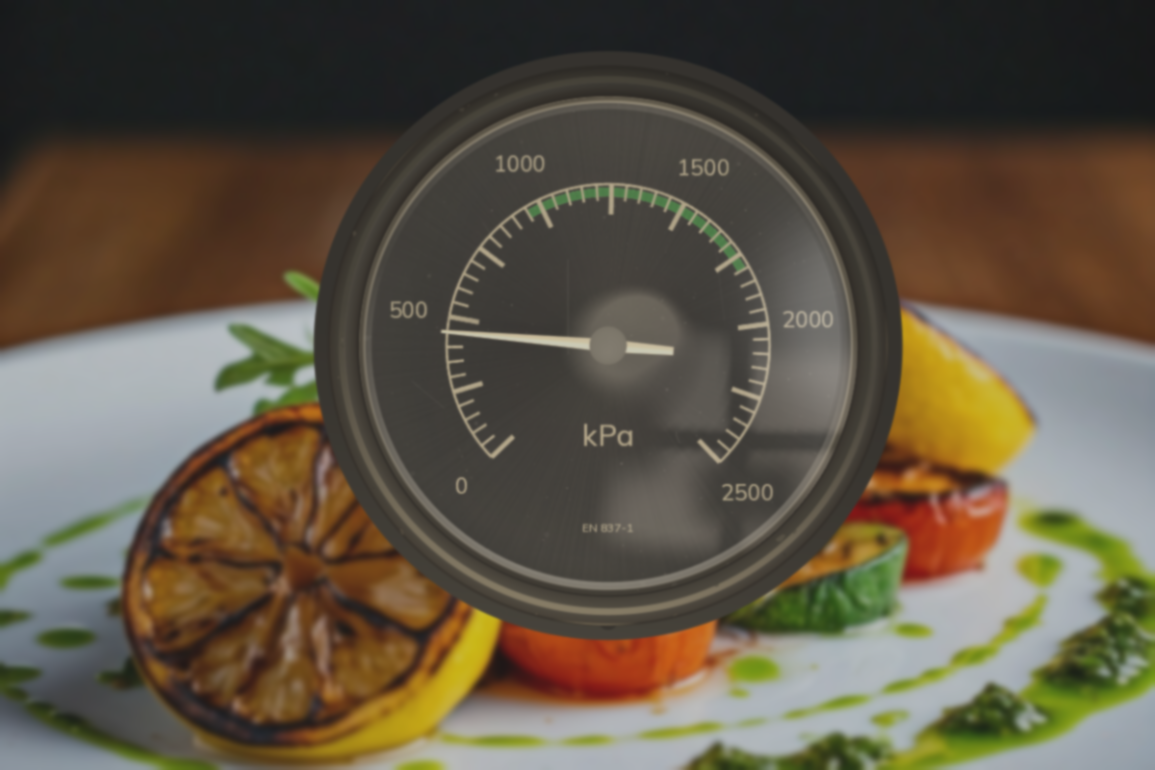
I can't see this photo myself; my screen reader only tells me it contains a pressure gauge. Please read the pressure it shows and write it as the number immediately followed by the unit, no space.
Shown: 450kPa
